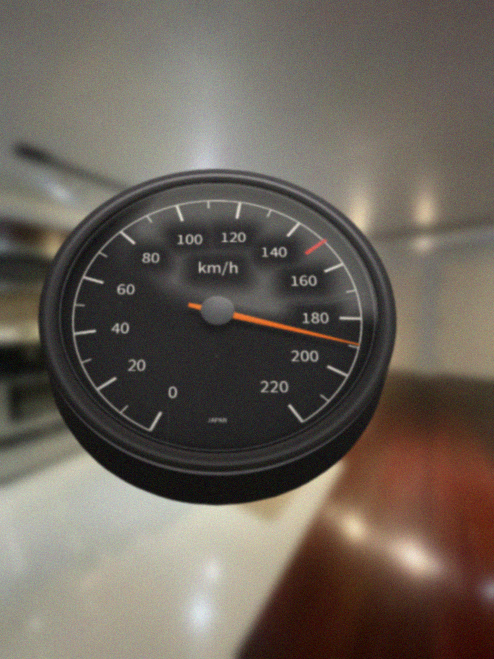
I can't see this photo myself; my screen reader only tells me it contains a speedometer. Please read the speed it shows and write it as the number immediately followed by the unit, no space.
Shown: 190km/h
